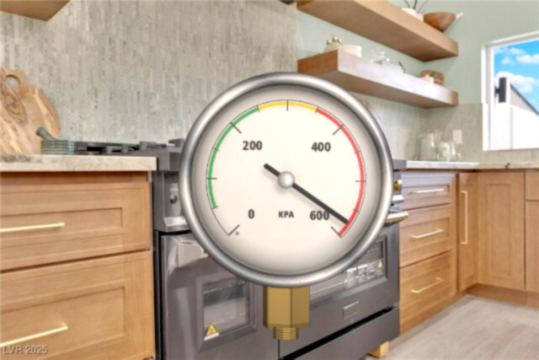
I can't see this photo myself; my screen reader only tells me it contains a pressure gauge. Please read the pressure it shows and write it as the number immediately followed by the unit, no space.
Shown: 575kPa
